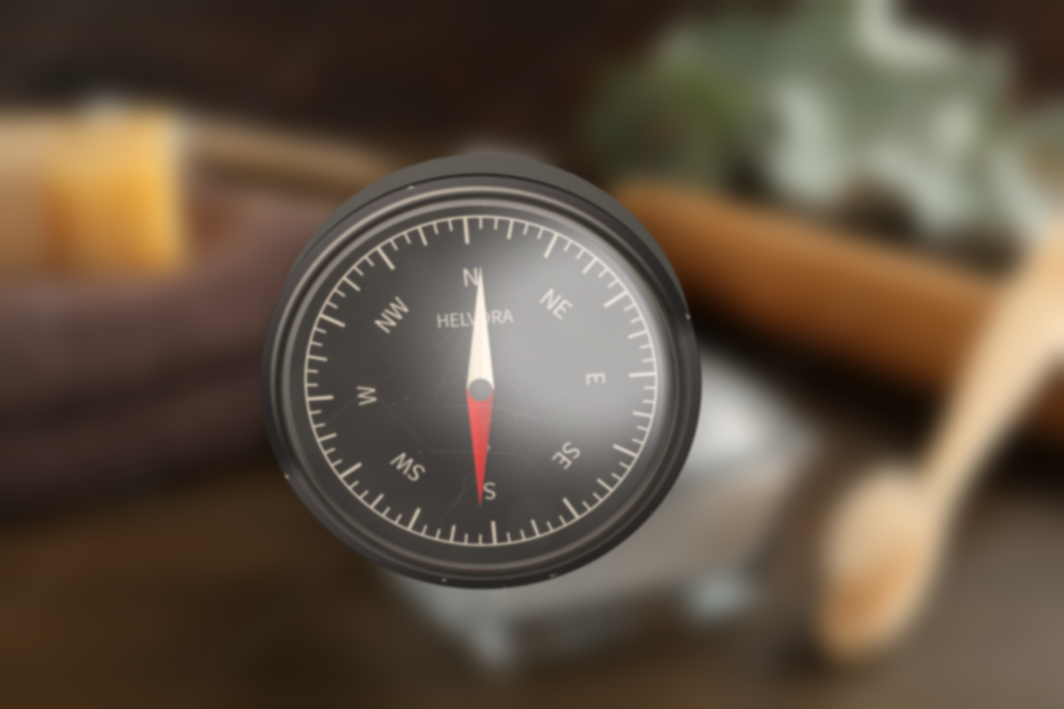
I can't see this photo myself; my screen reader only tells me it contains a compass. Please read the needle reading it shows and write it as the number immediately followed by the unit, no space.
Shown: 185°
